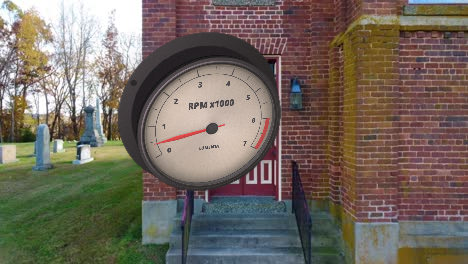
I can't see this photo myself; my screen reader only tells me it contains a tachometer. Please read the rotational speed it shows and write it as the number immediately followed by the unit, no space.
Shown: 500rpm
